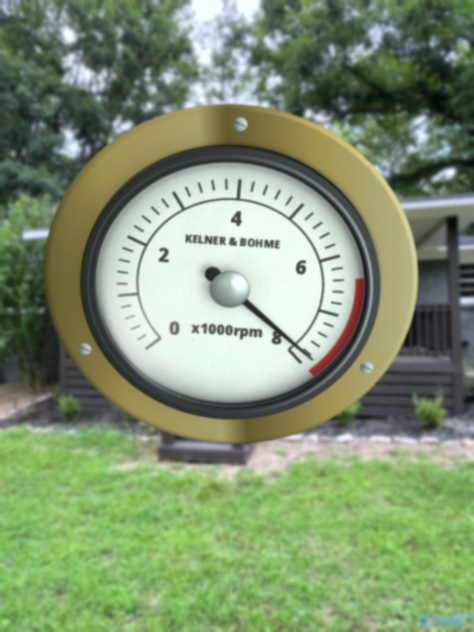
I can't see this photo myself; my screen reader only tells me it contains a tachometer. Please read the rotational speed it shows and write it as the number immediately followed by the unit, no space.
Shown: 7800rpm
